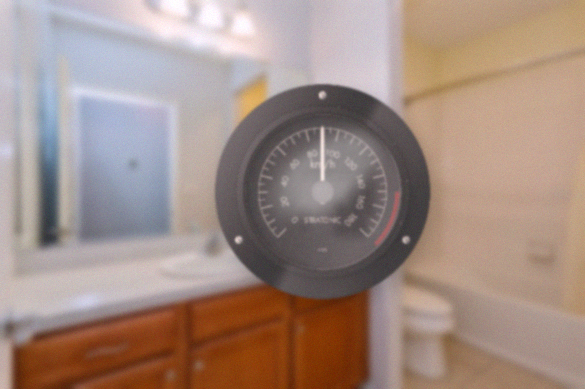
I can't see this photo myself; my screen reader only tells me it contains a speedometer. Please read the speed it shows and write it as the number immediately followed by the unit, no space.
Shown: 90km/h
